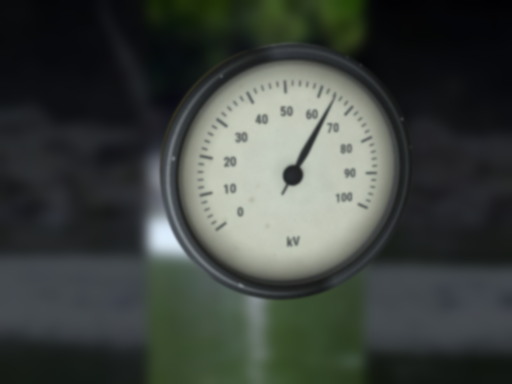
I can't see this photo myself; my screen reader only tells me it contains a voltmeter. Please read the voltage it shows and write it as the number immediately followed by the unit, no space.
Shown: 64kV
